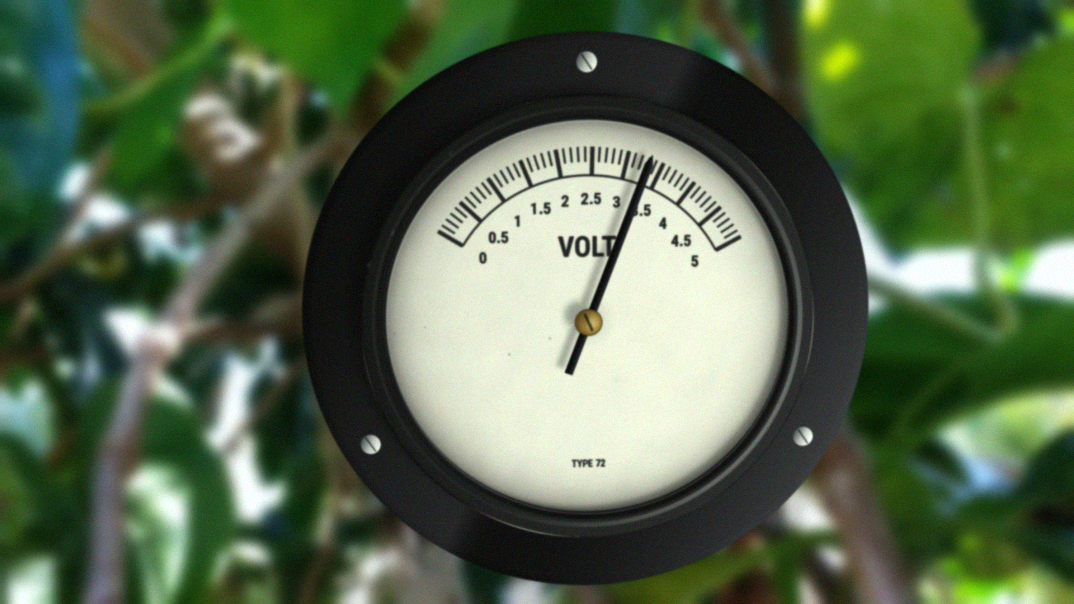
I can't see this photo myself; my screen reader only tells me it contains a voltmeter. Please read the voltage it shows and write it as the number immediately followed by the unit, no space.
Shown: 3.3V
